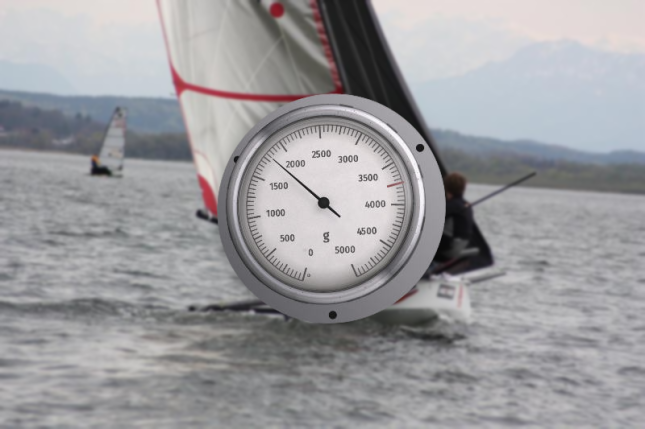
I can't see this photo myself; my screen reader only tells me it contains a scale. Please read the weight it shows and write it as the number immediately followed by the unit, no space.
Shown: 1800g
